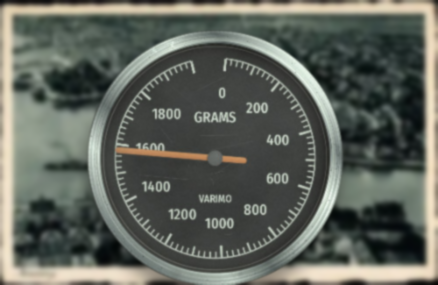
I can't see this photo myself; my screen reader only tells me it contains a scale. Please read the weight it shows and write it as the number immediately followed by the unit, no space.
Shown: 1580g
